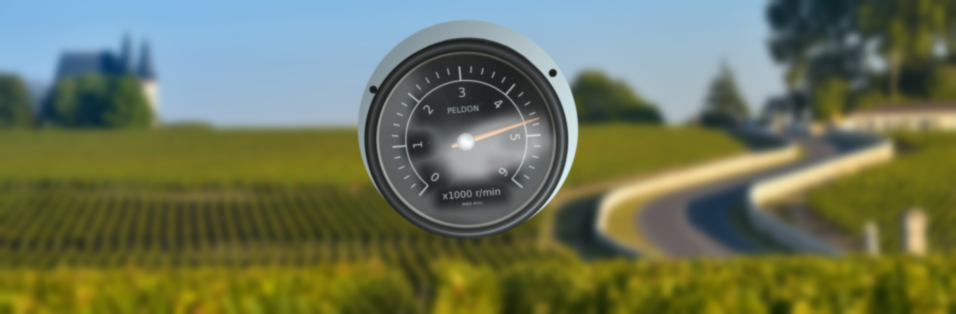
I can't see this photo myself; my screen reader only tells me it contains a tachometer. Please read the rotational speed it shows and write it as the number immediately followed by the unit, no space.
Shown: 4700rpm
